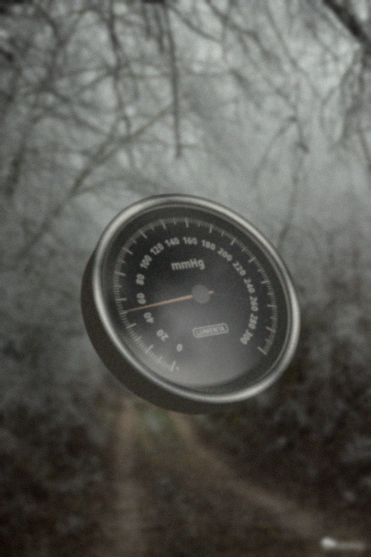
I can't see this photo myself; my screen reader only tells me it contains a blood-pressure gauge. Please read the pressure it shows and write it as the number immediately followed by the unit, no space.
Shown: 50mmHg
